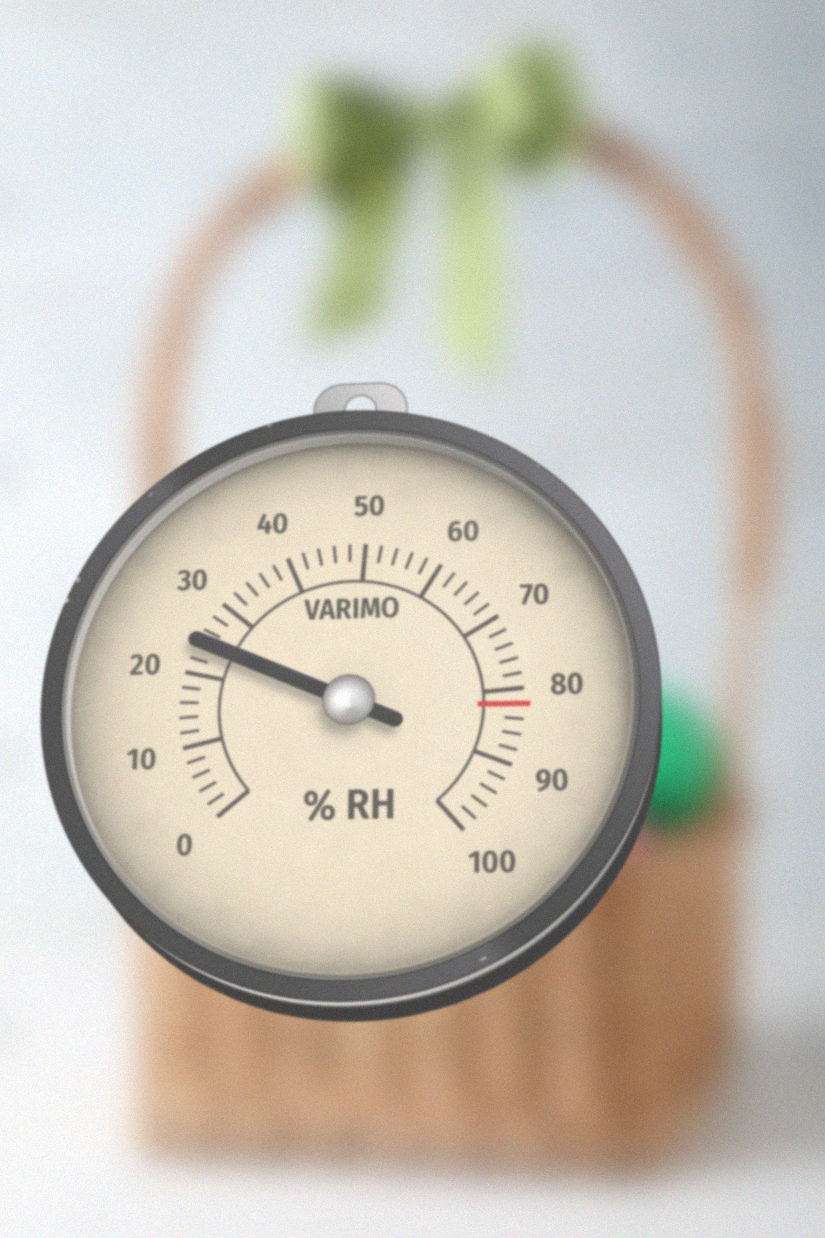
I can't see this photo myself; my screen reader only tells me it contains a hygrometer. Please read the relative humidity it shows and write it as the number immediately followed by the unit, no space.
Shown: 24%
